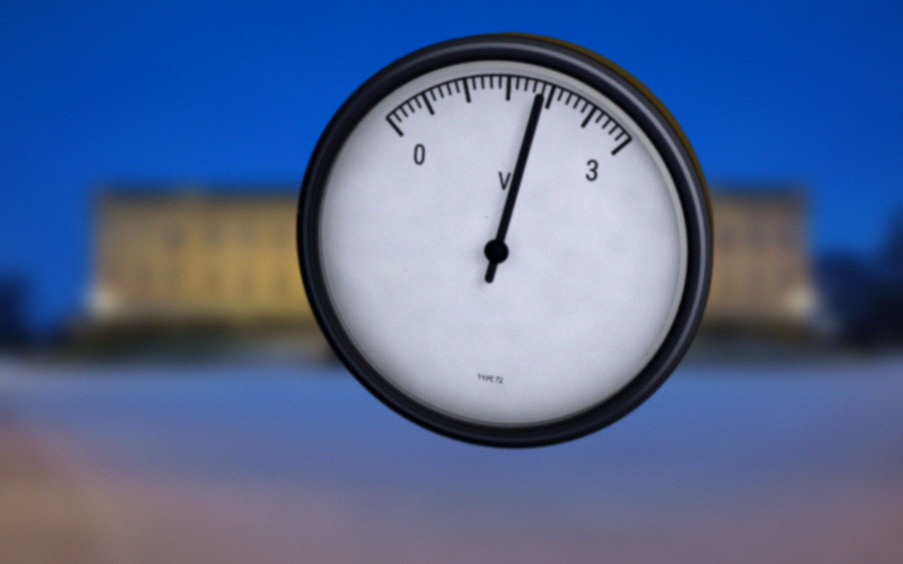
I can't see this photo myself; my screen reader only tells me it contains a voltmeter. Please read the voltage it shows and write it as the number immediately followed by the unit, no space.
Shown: 1.9V
